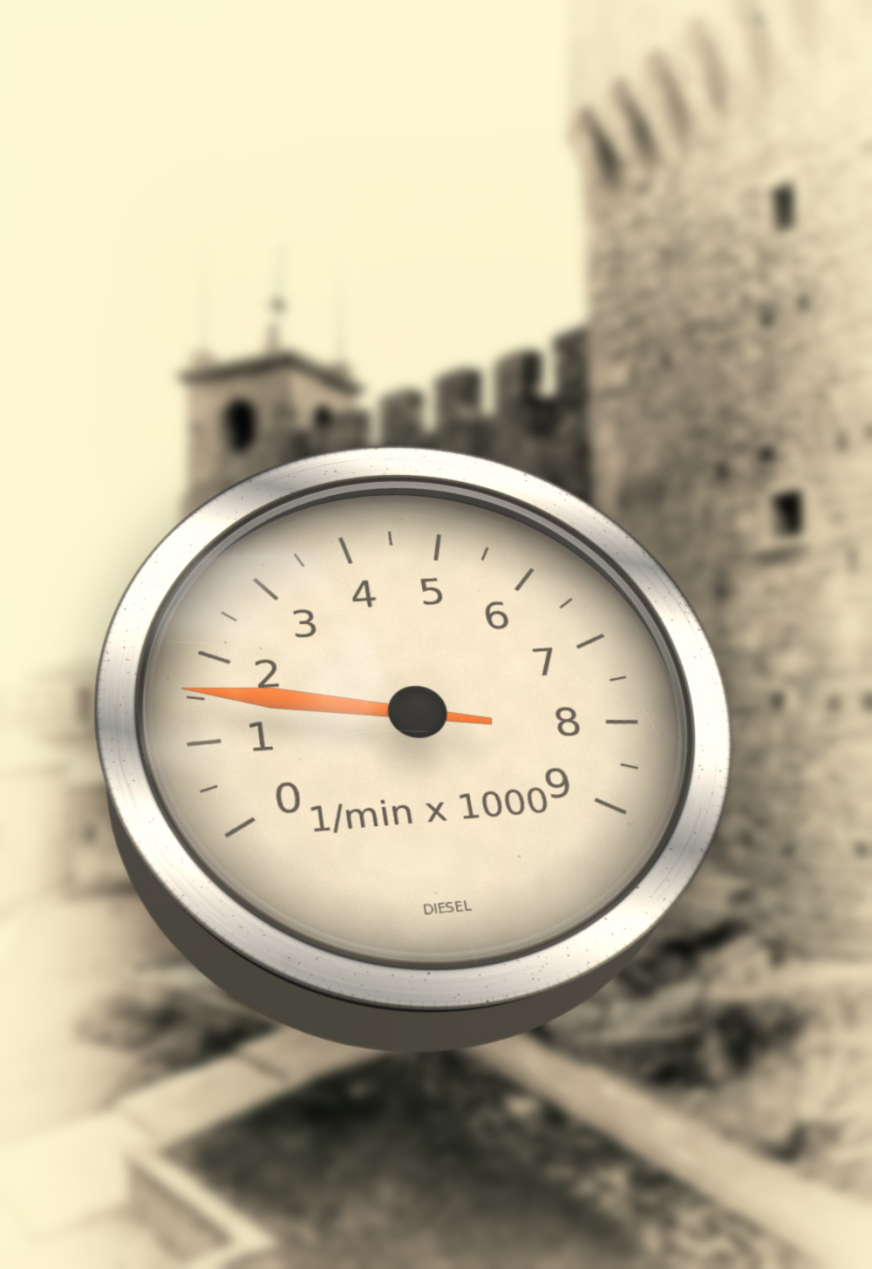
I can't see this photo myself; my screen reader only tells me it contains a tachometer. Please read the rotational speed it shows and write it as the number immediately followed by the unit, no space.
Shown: 1500rpm
